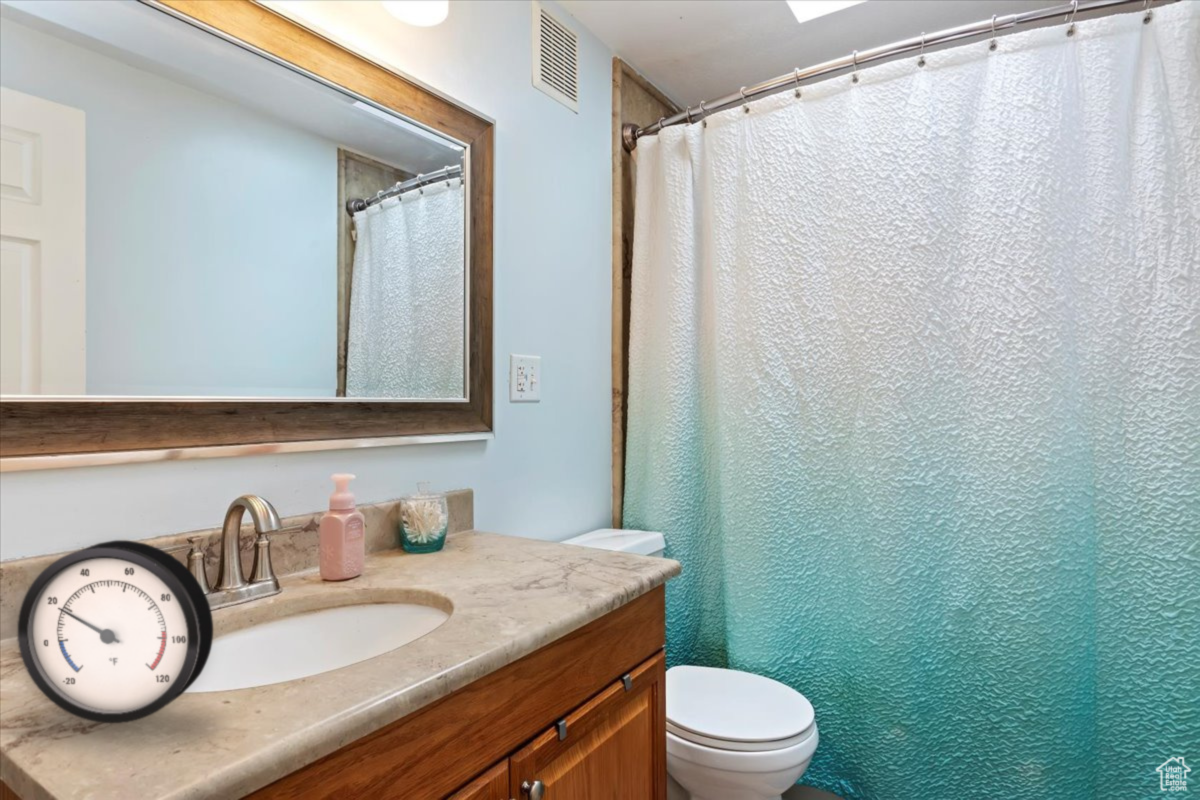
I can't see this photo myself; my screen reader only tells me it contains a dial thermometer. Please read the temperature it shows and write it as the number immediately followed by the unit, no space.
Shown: 20°F
